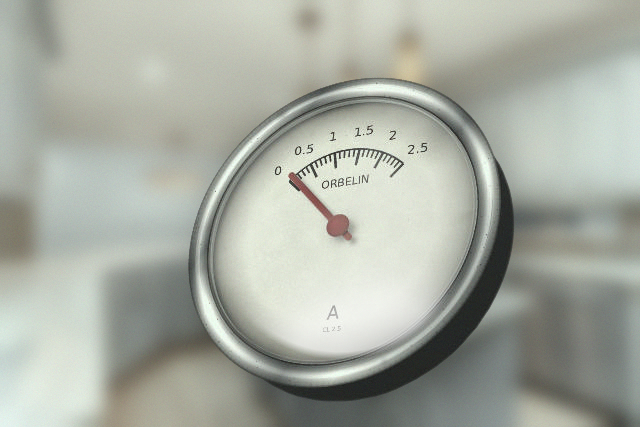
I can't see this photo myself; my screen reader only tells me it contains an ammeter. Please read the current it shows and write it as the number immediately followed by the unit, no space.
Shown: 0.1A
